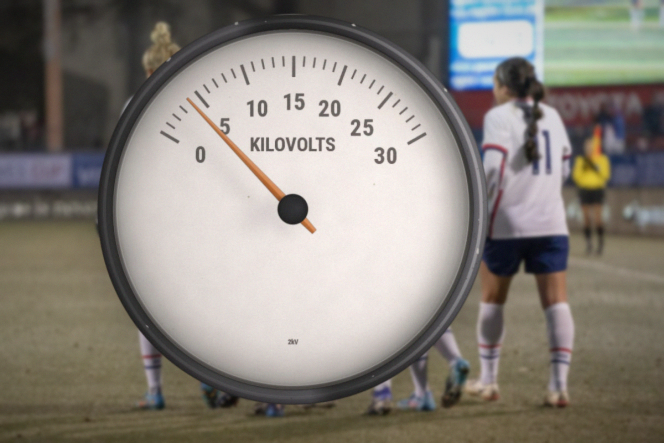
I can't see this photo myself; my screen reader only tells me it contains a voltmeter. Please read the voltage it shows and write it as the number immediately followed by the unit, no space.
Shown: 4kV
